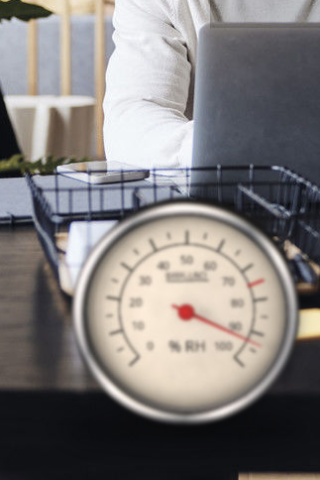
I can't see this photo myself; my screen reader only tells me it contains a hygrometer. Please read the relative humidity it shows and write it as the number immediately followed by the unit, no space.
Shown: 92.5%
